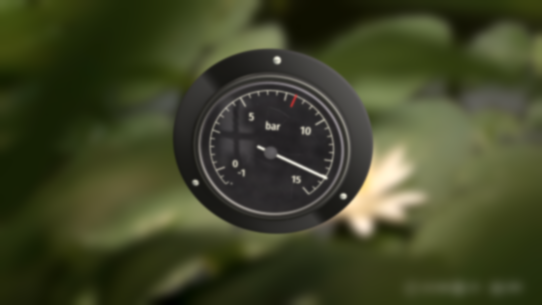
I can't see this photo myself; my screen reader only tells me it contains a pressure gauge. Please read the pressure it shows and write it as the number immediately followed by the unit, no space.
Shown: 13.5bar
